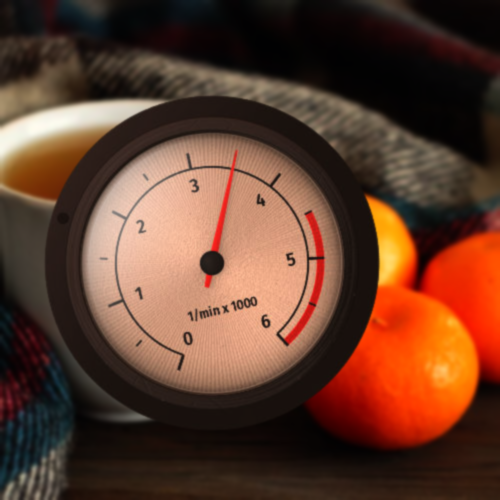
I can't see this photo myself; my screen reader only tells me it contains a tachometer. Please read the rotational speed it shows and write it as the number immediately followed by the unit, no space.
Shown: 3500rpm
